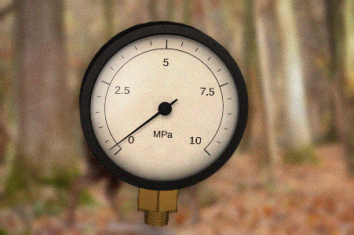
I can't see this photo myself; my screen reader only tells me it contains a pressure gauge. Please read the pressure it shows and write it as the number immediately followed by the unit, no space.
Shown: 0.25MPa
